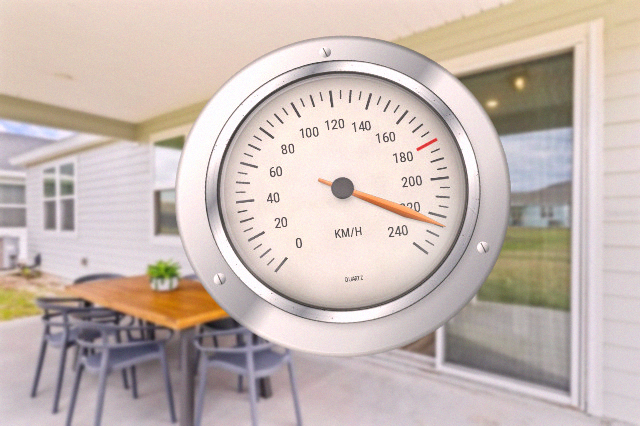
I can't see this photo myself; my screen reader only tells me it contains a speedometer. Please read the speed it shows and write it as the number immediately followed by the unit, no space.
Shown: 225km/h
